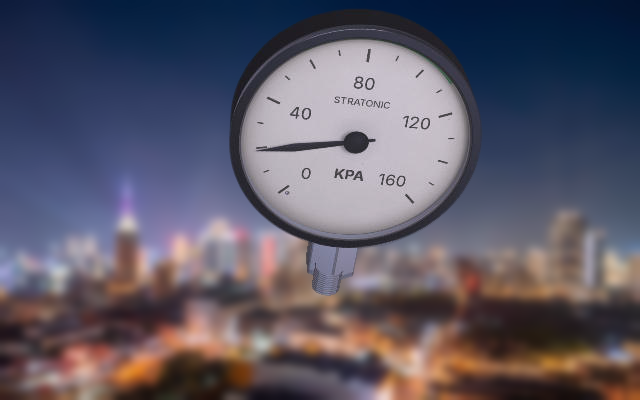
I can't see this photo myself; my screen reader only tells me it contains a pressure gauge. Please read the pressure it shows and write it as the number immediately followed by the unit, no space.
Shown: 20kPa
